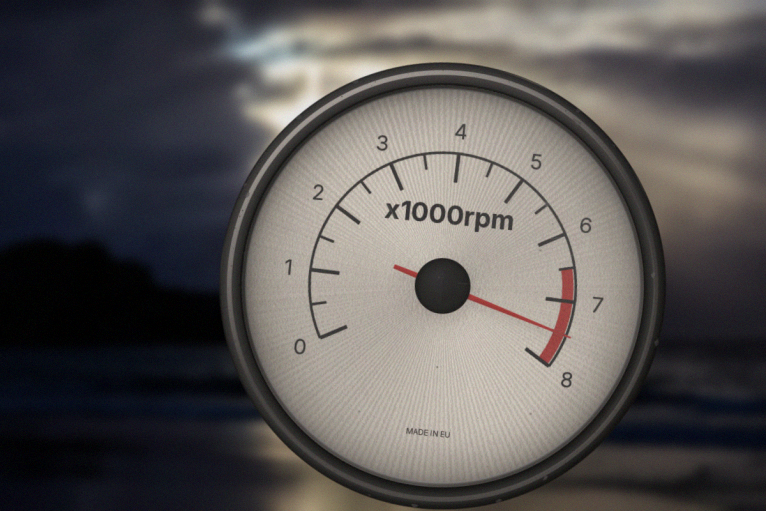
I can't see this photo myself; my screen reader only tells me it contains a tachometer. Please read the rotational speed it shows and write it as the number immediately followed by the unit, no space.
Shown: 7500rpm
